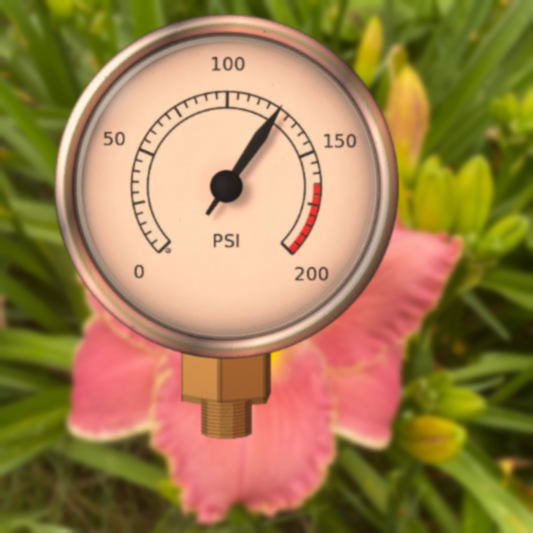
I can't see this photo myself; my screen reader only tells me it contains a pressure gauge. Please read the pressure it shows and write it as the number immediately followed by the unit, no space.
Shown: 125psi
